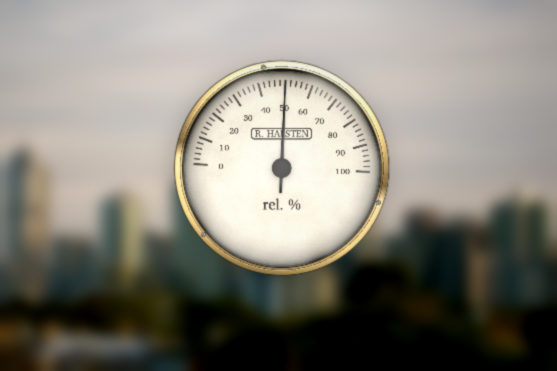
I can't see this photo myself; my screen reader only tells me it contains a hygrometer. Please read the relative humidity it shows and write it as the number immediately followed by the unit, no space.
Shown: 50%
